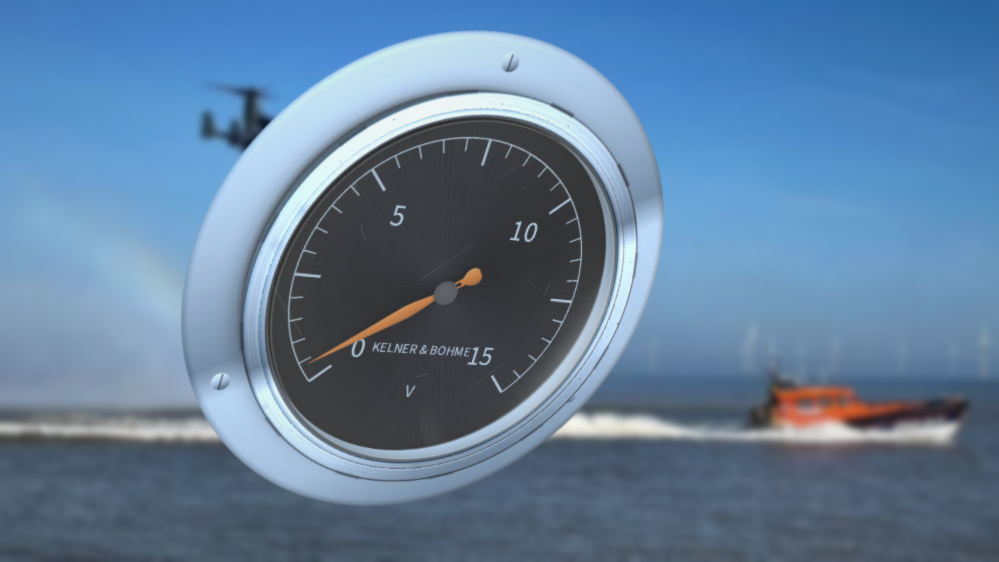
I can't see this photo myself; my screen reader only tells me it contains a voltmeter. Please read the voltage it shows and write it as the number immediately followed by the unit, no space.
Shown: 0.5V
